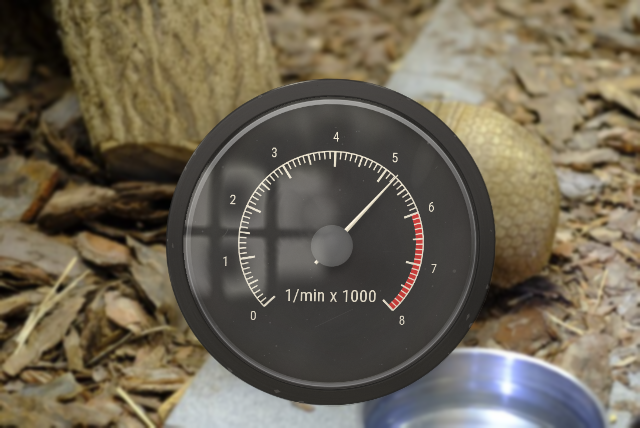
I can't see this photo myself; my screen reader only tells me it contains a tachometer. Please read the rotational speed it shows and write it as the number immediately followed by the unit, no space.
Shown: 5200rpm
